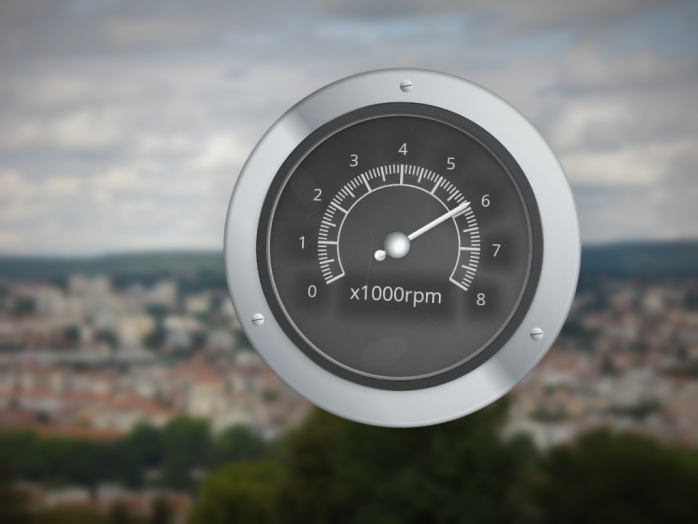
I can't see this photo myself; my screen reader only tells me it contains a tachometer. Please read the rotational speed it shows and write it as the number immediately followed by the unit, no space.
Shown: 5900rpm
